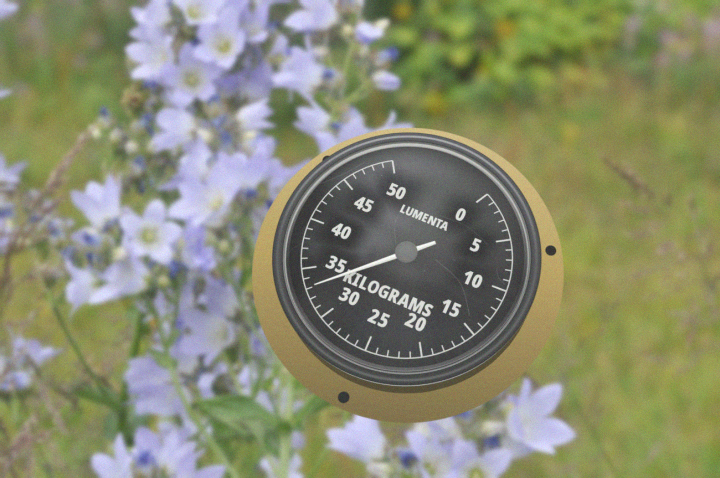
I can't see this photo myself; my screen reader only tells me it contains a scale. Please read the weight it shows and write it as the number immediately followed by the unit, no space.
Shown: 33kg
